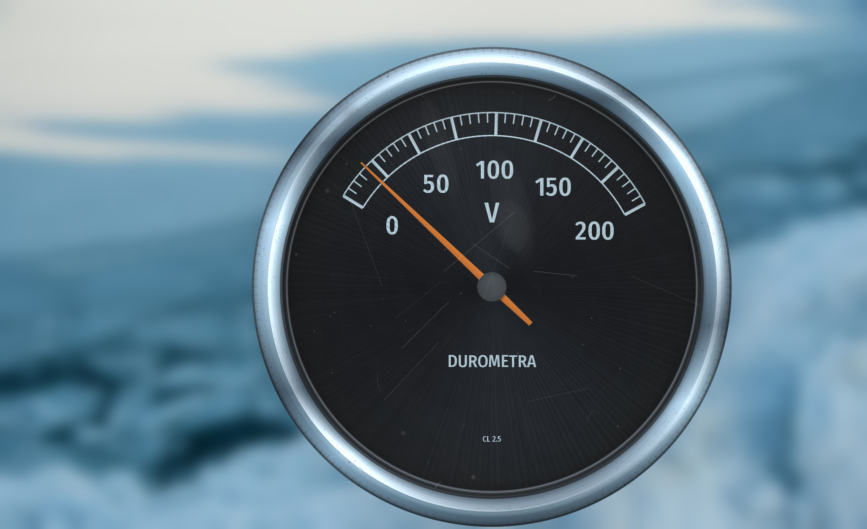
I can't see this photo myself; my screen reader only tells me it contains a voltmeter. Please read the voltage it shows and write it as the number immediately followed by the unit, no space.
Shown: 20V
